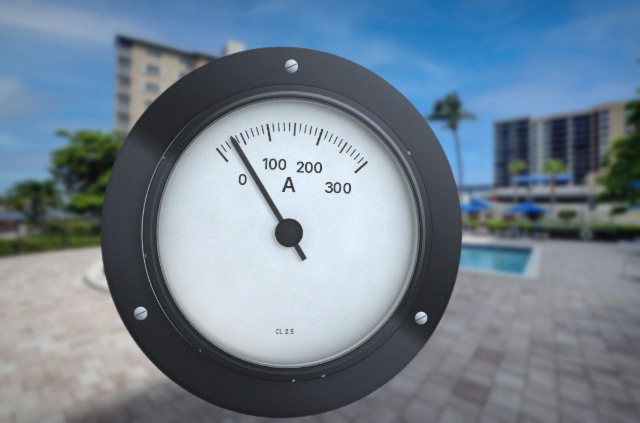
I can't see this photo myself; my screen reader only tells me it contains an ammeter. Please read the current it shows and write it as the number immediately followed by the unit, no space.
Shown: 30A
